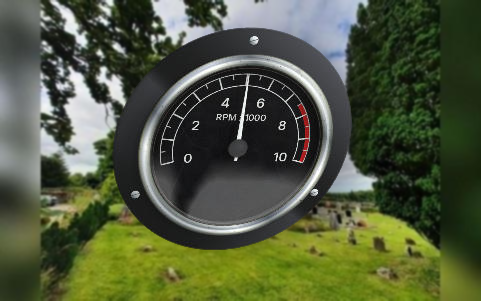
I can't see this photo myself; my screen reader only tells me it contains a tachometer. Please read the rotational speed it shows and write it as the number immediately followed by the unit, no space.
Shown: 5000rpm
